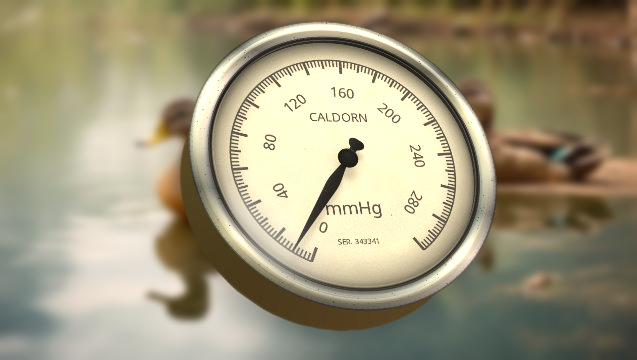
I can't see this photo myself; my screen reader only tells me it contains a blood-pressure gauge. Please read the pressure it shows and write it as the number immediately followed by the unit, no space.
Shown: 10mmHg
